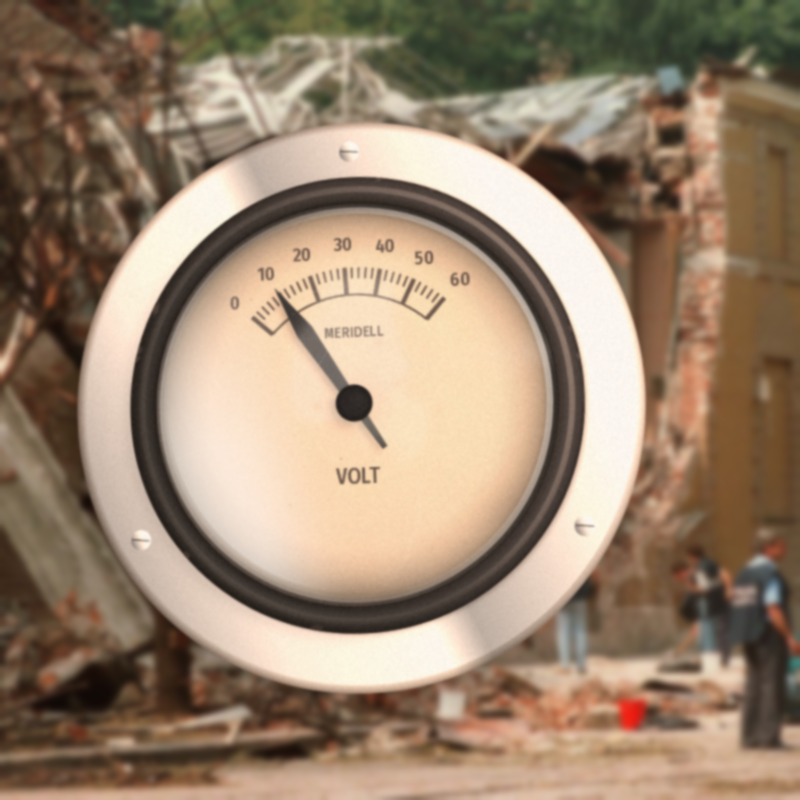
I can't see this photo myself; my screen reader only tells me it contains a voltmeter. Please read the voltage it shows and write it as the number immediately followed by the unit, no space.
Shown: 10V
